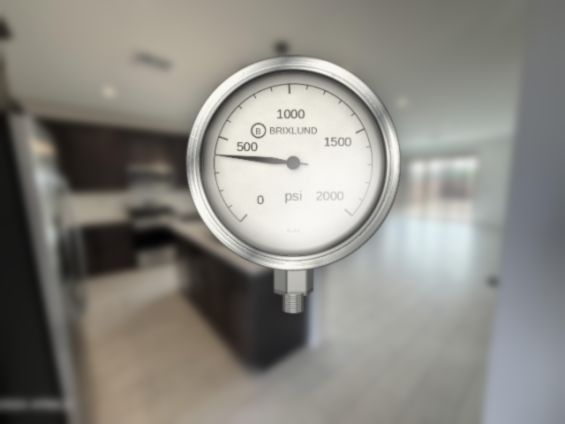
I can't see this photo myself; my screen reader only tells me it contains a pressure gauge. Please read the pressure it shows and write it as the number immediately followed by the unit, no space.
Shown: 400psi
